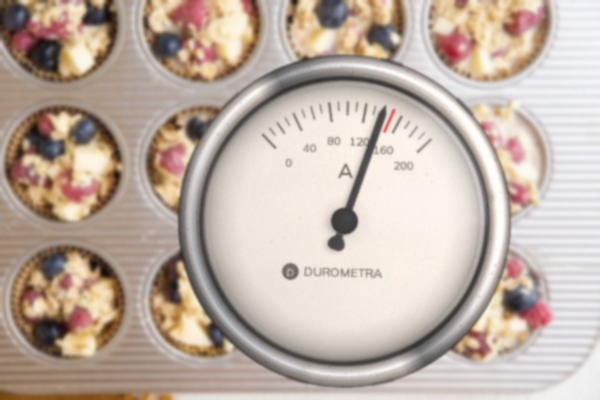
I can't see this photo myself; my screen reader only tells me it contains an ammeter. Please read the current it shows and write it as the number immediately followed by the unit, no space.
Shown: 140A
